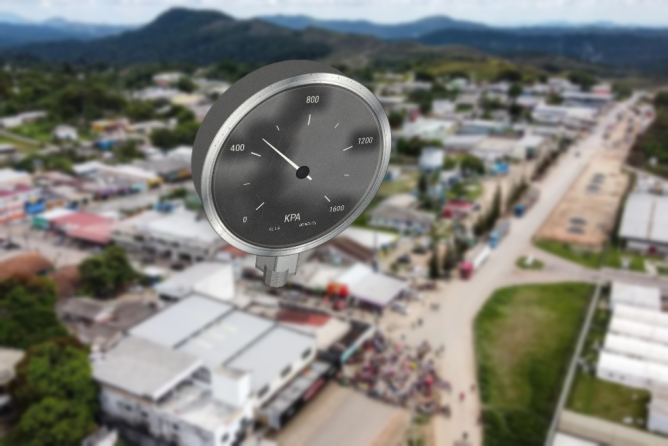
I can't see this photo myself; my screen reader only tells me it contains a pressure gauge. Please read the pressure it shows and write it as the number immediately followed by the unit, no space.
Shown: 500kPa
